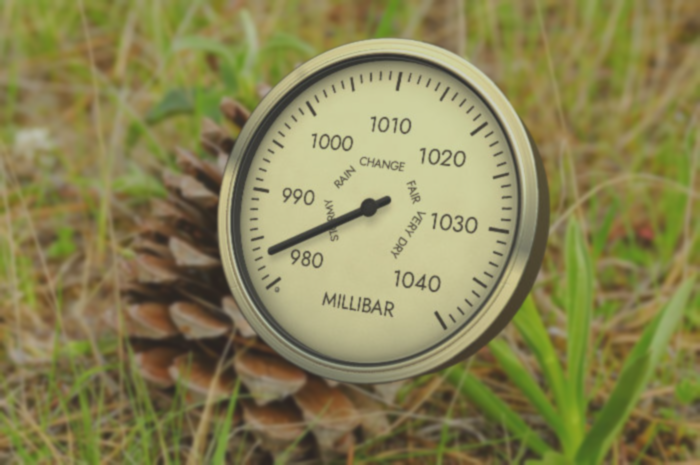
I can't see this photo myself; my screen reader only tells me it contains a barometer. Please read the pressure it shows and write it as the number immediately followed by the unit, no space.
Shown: 983mbar
